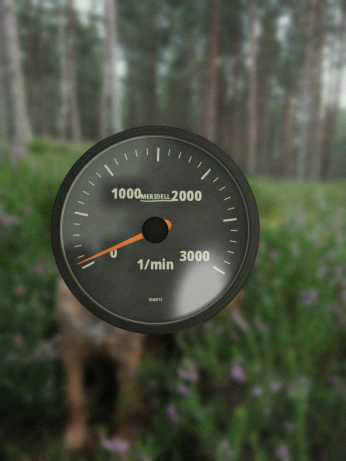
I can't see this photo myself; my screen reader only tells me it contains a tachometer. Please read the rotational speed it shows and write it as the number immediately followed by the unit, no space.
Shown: 50rpm
